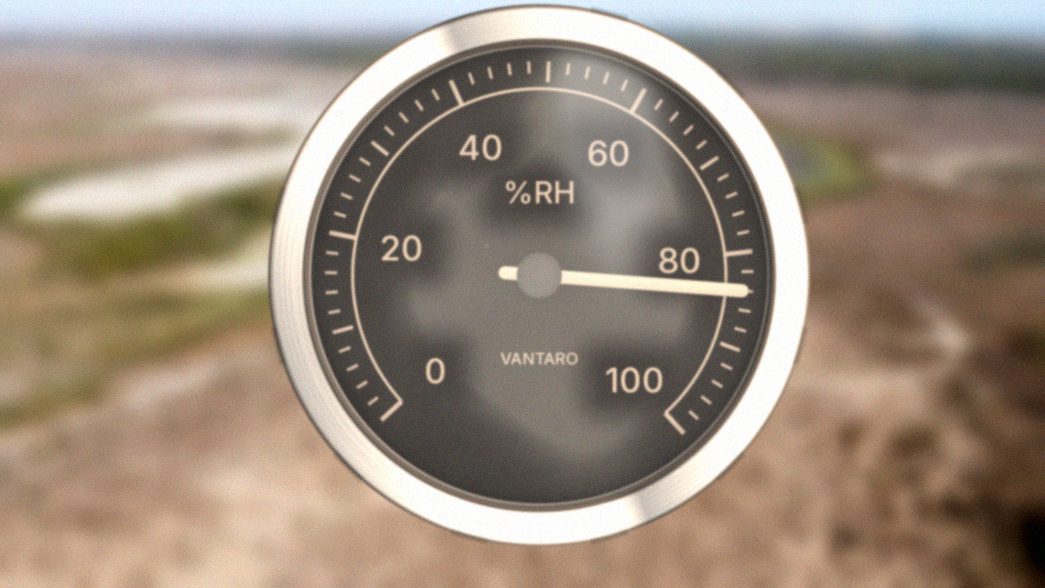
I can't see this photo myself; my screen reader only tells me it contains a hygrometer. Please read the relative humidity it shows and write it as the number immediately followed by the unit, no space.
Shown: 84%
